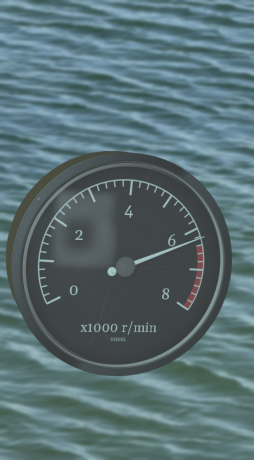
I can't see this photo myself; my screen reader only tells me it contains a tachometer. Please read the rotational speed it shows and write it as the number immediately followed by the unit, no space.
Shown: 6200rpm
